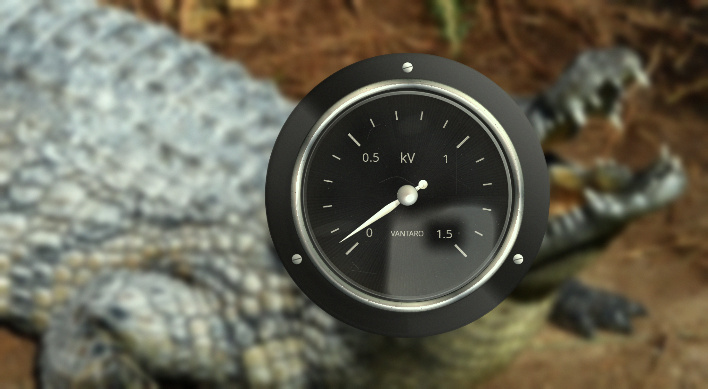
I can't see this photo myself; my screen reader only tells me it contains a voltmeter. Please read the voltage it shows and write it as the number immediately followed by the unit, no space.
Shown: 0.05kV
